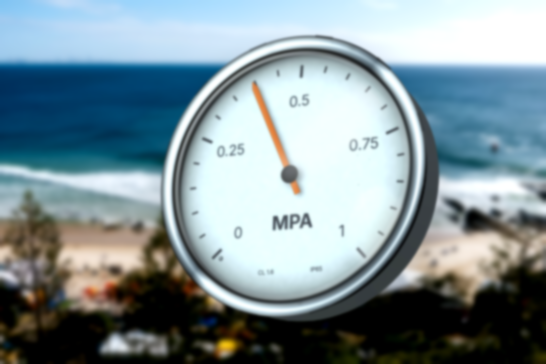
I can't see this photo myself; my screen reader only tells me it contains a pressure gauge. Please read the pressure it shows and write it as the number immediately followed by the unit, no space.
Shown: 0.4MPa
